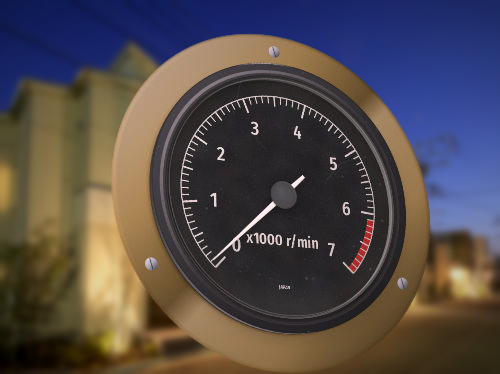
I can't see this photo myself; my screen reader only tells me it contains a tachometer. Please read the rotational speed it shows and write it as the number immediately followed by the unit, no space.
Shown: 100rpm
